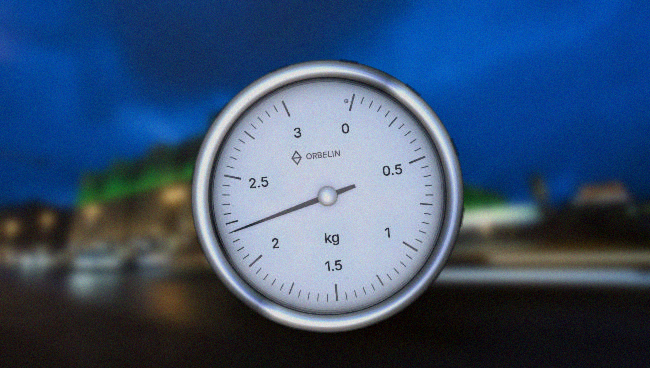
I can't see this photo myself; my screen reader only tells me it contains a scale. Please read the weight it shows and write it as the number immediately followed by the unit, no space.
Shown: 2.2kg
